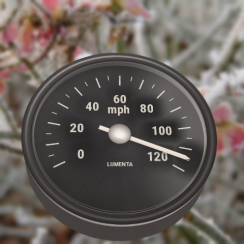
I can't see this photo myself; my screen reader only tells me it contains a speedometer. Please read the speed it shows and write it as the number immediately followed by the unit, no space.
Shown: 115mph
